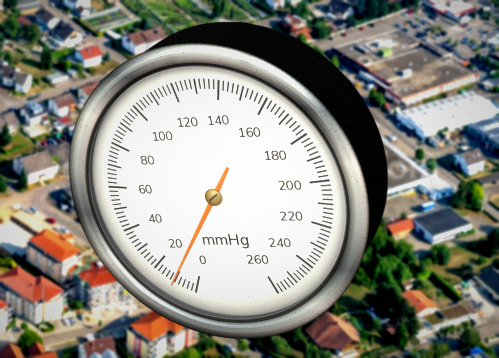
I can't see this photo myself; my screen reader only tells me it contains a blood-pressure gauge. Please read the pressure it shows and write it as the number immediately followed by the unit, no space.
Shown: 10mmHg
